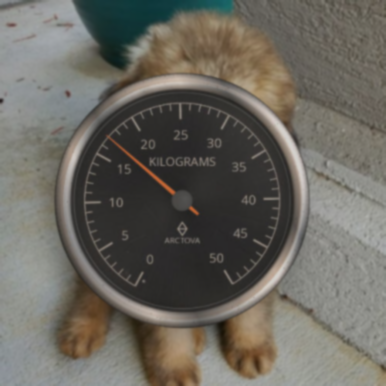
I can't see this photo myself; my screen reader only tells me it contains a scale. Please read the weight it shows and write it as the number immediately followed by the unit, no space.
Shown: 17kg
